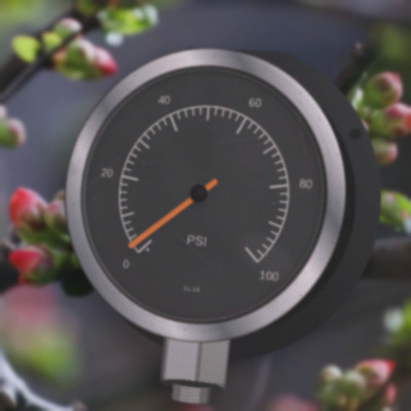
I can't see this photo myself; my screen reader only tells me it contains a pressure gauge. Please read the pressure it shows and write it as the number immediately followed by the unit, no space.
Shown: 2psi
